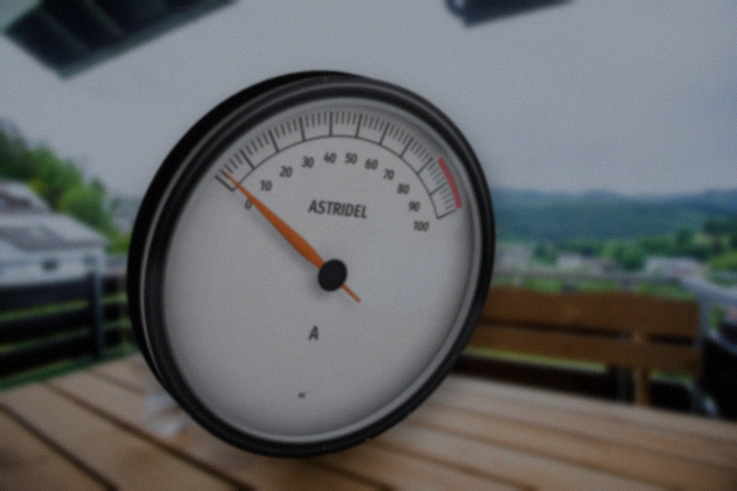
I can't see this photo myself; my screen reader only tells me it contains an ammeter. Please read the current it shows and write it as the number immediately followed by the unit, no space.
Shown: 2A
